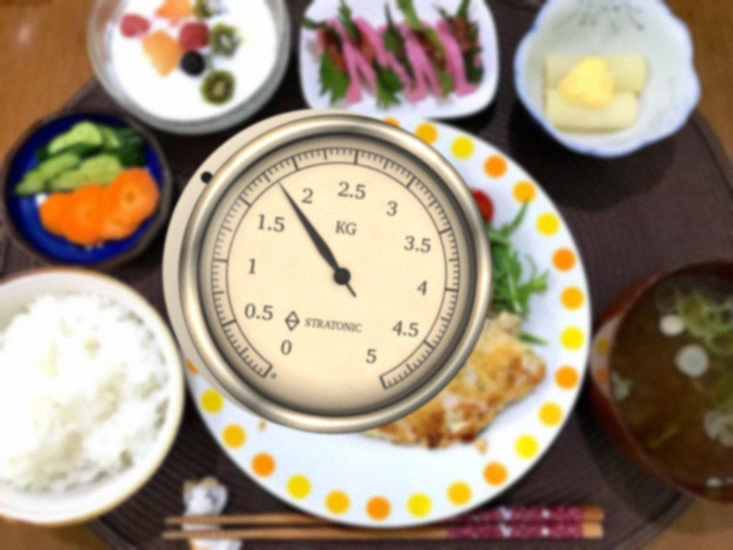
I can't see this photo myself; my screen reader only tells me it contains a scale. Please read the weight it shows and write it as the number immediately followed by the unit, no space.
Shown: 1.8kg
